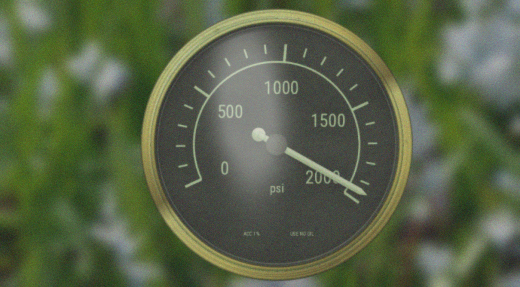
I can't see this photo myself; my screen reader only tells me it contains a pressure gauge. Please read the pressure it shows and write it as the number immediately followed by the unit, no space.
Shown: 1950psi
